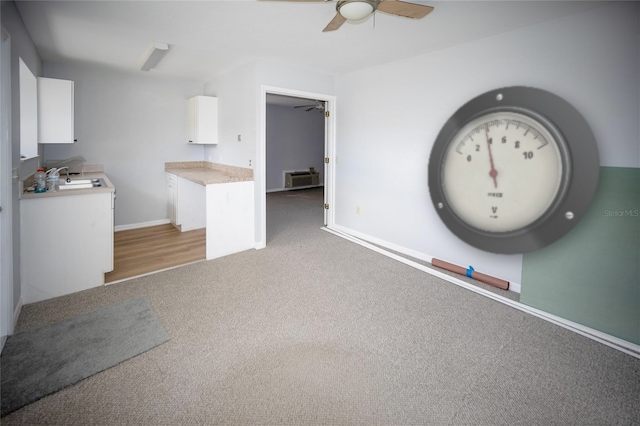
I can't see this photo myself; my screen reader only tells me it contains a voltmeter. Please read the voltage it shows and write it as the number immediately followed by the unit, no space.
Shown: 4V
